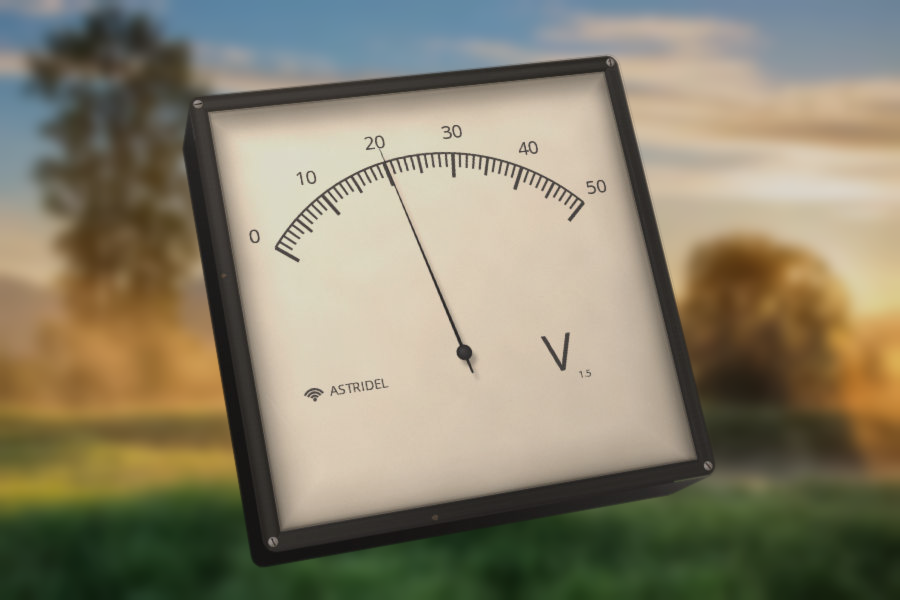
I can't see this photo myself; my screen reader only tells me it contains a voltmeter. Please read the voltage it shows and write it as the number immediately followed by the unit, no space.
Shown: 20V
